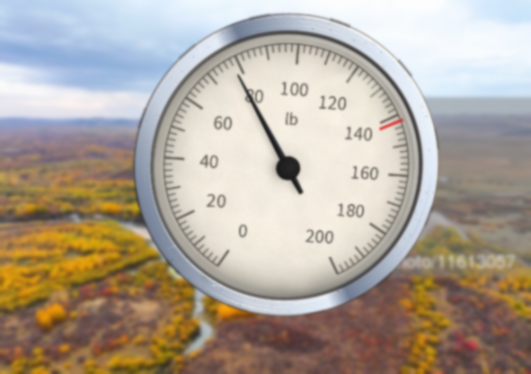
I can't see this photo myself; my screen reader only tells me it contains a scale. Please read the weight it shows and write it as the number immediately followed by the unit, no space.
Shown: 78lb
